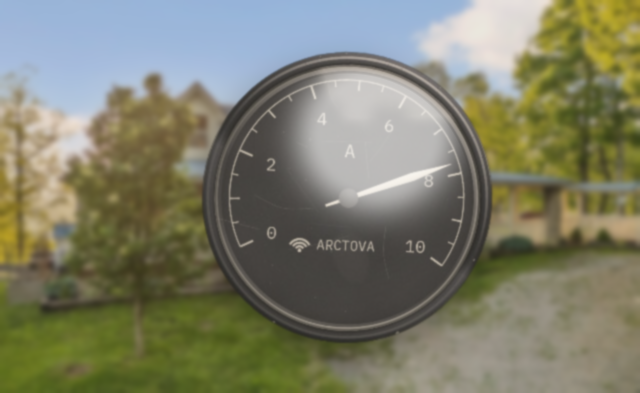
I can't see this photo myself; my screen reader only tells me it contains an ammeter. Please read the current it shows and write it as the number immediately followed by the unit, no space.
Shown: 7.75A
